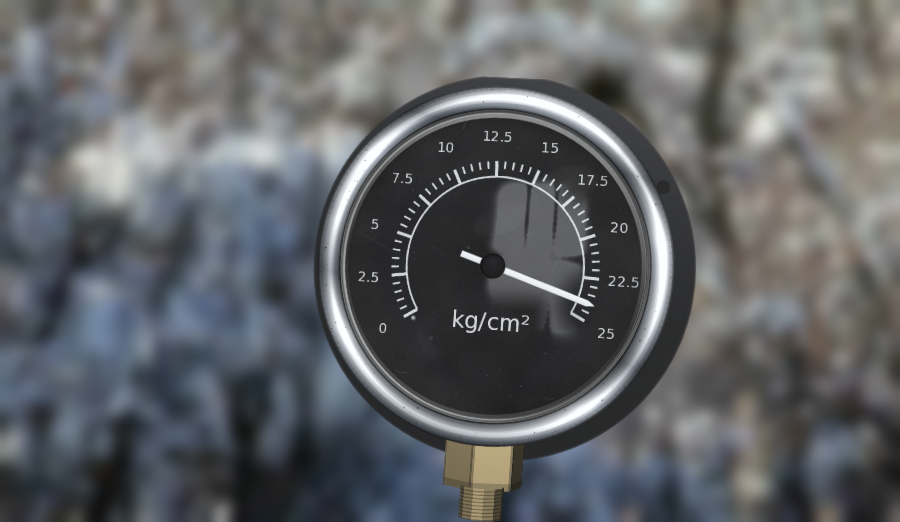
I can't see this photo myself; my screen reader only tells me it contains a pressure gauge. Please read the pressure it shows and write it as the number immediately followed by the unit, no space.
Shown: 24kg/cm²
